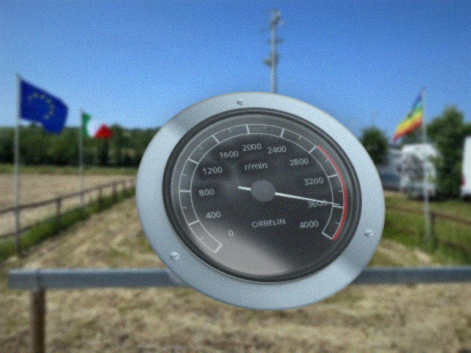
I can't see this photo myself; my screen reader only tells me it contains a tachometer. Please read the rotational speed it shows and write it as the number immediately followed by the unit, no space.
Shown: 3600rpm
